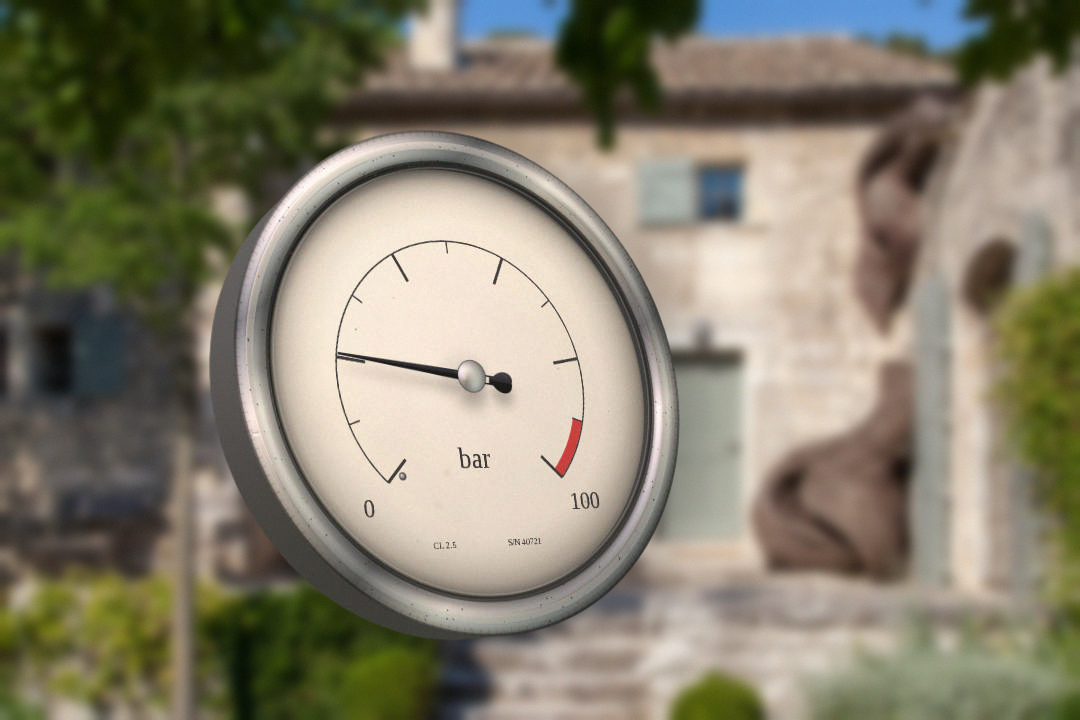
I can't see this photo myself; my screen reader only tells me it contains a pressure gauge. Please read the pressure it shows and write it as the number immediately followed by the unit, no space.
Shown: 20bar
